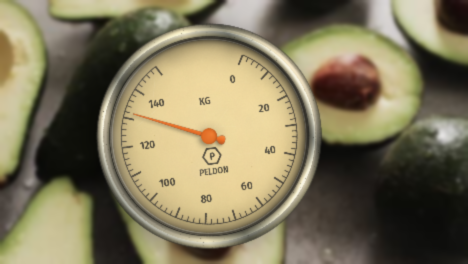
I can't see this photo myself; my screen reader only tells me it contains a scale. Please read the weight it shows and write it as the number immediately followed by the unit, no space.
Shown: 132kg
